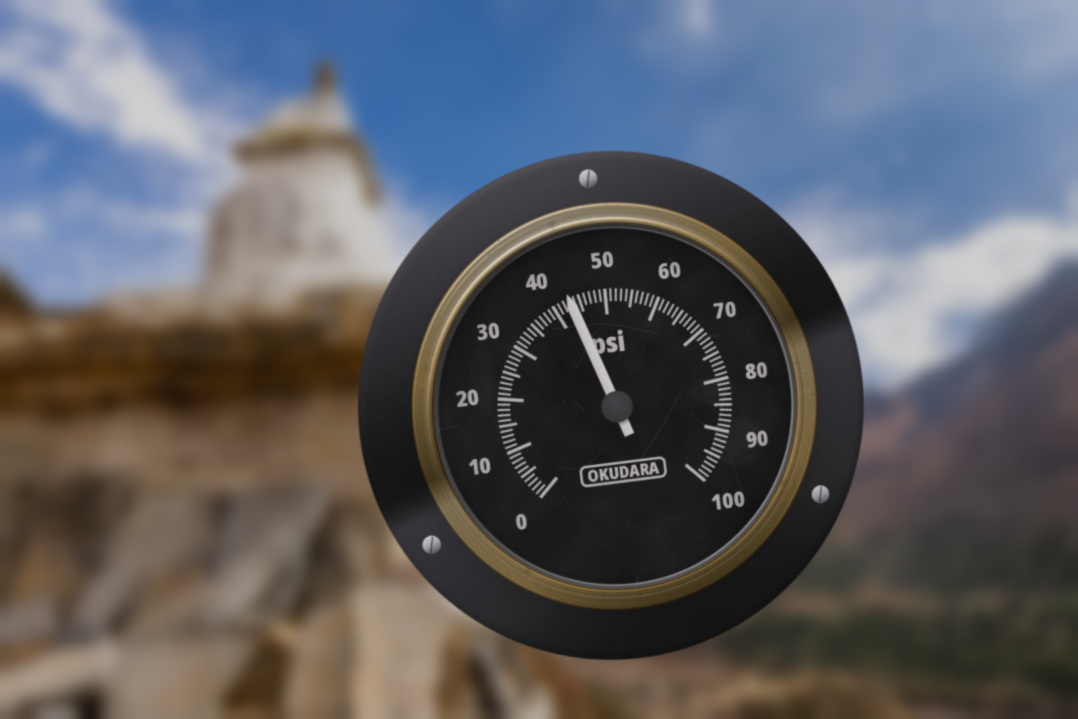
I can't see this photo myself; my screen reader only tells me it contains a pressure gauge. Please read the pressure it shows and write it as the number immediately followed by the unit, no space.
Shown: 43psi
